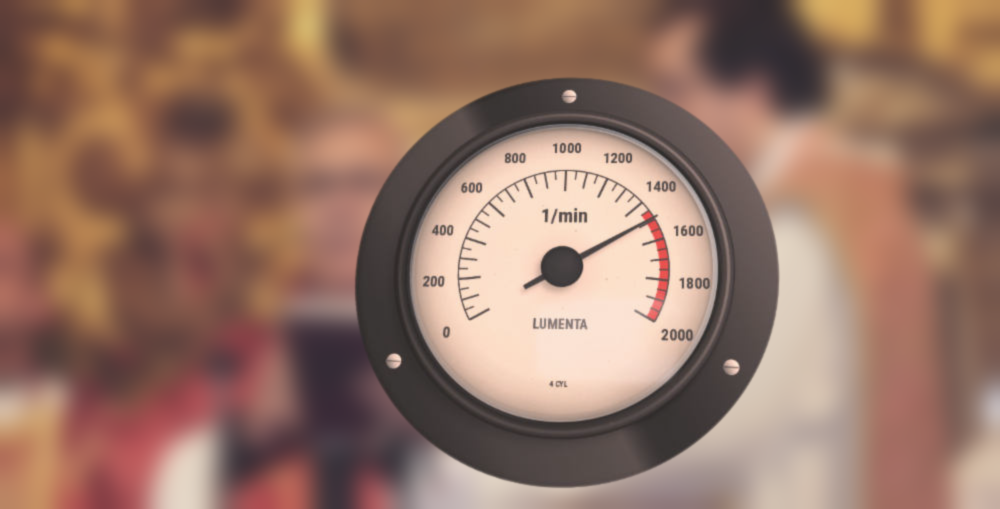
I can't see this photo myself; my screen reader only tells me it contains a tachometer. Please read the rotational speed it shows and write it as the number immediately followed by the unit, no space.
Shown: 1500rpm
